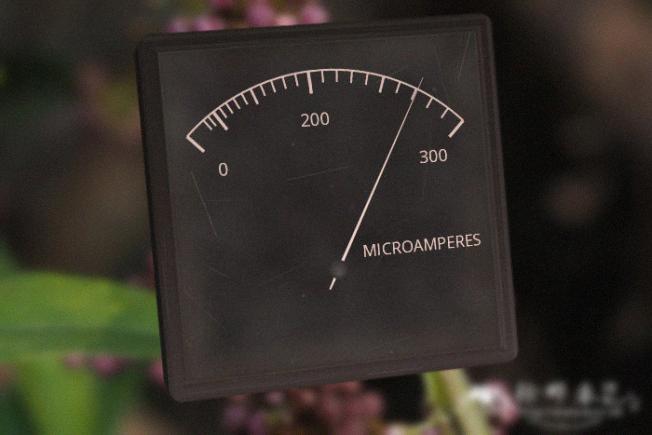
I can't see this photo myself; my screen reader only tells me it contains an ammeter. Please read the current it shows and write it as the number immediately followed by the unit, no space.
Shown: 270µA
